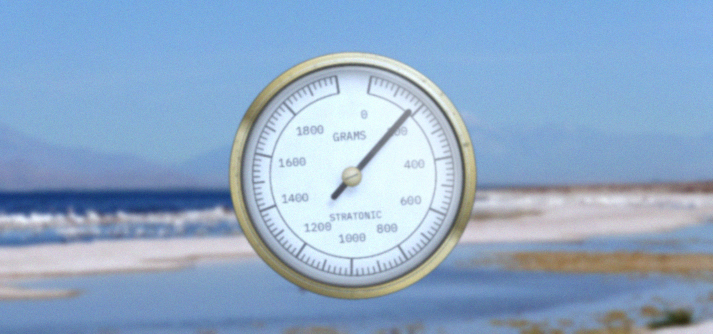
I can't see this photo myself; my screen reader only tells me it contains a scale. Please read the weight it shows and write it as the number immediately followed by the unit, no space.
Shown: 180g
